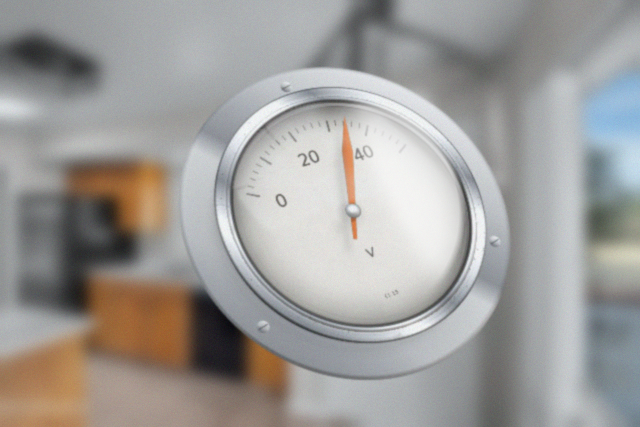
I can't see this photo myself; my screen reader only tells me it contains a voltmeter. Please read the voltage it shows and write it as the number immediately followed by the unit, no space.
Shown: 34V
